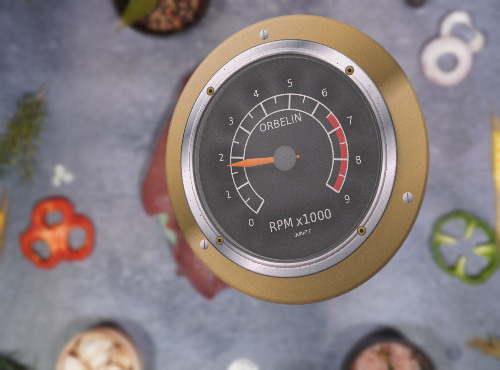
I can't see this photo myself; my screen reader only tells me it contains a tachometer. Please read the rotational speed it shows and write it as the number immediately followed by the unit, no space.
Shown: 1750rpm
